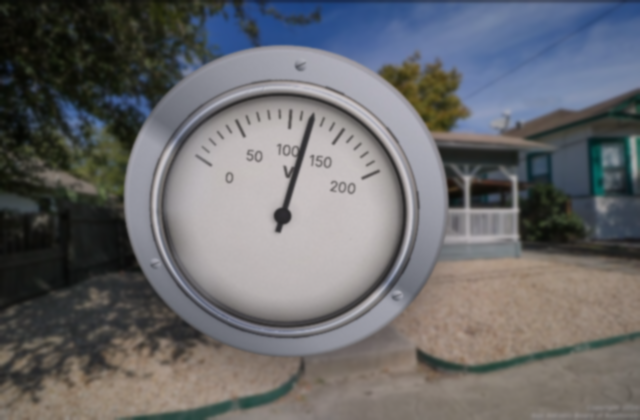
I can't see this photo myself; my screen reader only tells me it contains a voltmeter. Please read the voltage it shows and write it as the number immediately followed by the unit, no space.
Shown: 120V
